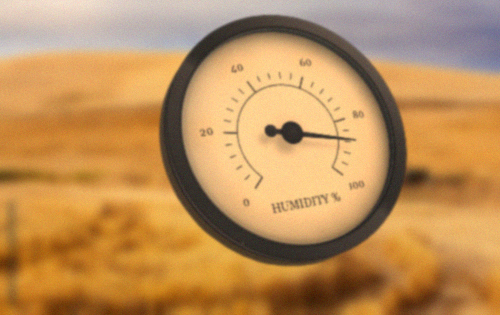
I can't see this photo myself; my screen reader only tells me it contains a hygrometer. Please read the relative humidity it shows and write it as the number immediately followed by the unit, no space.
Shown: 88%
